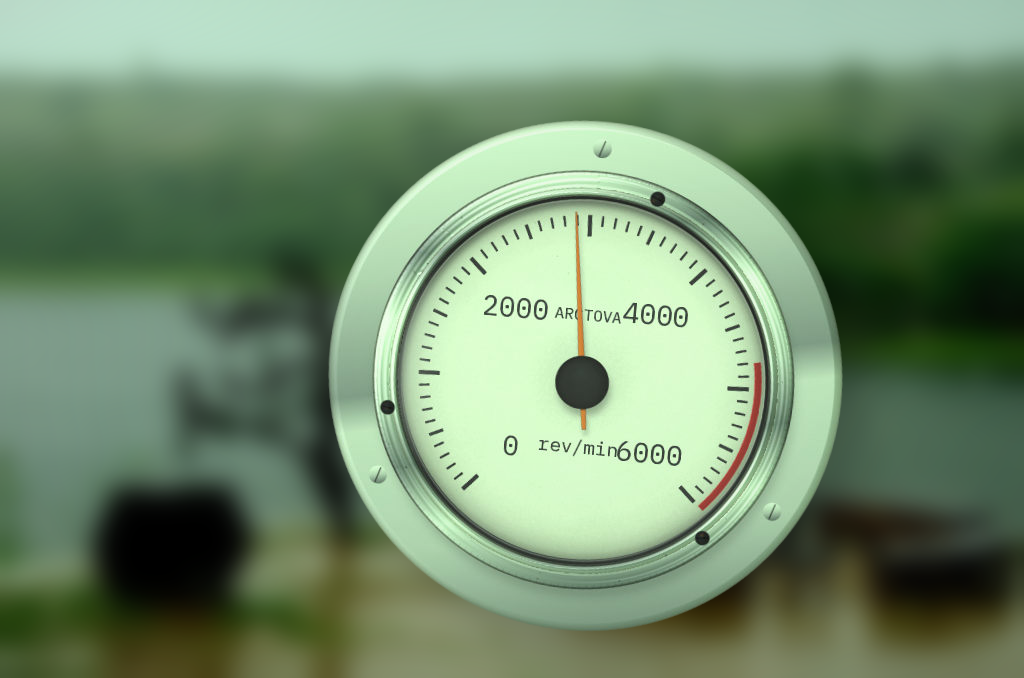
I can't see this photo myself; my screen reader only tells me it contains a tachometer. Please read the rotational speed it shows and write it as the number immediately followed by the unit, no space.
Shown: 2900rpm
